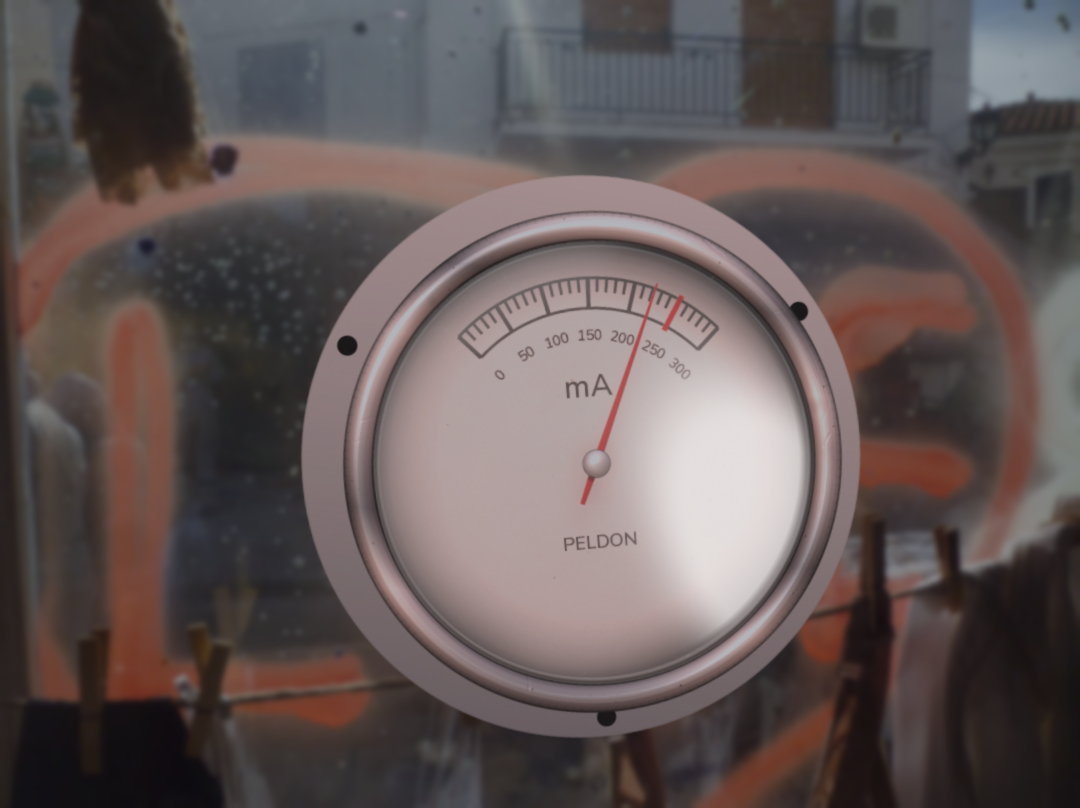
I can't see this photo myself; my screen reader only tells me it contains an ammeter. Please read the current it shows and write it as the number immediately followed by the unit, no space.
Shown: 220mA
